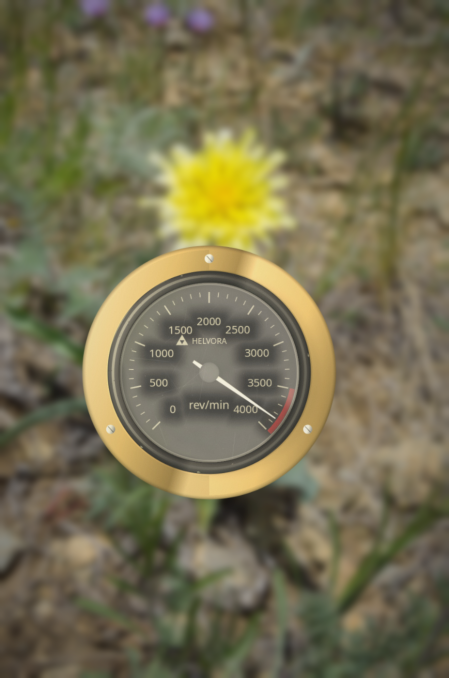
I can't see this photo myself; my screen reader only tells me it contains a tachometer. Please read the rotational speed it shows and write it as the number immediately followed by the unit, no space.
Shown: 3850rpm
